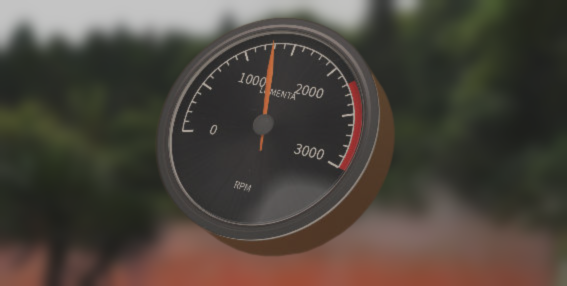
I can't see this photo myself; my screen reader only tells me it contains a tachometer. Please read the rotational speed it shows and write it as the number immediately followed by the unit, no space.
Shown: 1300rpm
